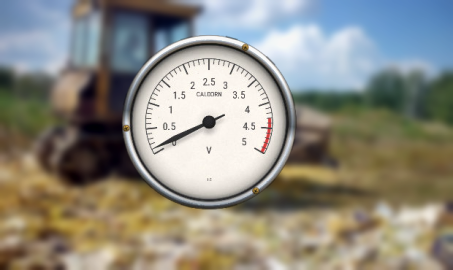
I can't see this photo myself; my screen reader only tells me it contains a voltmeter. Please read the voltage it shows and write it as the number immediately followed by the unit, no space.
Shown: 0.1V
